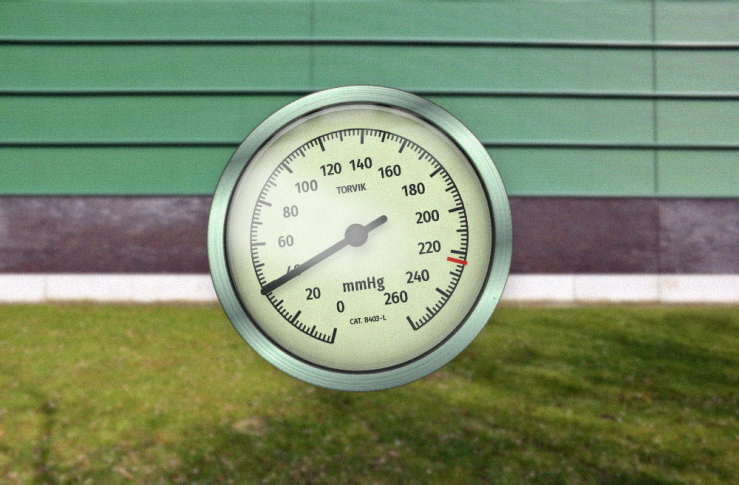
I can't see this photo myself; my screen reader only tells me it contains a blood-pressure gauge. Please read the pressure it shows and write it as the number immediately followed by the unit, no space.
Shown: 38mmHg
